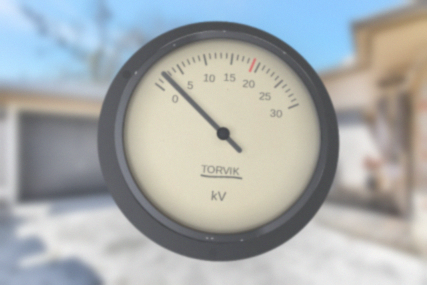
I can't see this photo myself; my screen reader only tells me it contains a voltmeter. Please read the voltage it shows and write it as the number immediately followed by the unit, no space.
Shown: 2kV
